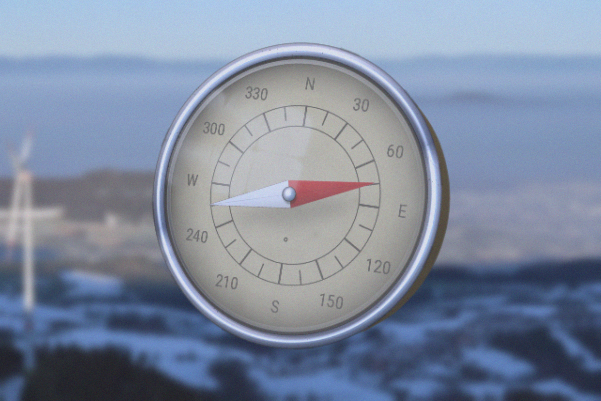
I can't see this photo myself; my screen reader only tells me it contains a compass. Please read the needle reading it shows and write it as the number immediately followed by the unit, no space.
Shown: 75°
